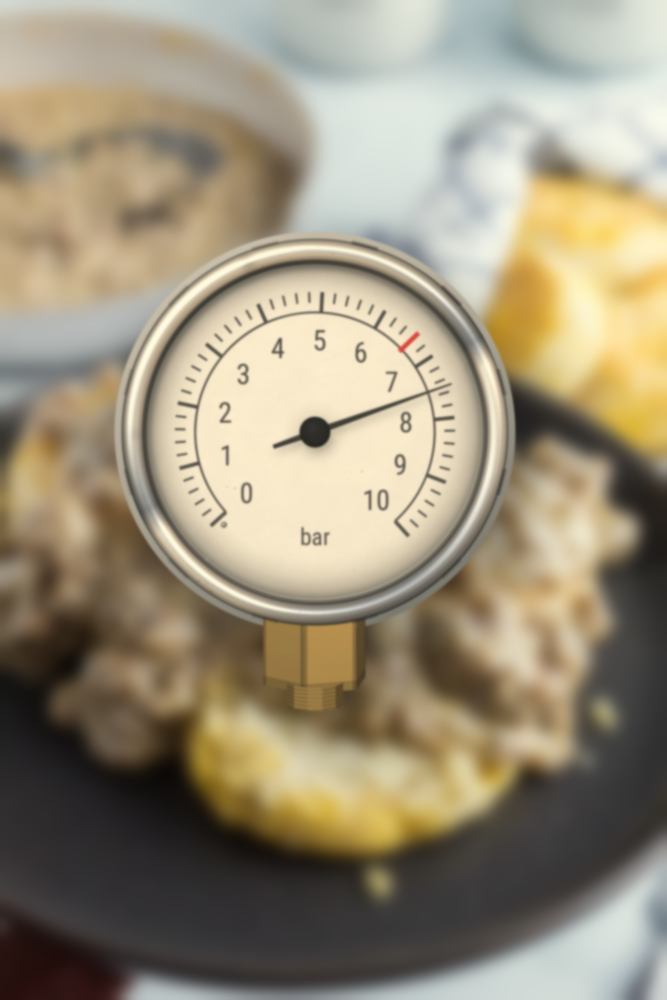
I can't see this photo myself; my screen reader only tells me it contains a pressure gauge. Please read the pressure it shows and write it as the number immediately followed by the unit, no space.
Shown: 7.5bar
